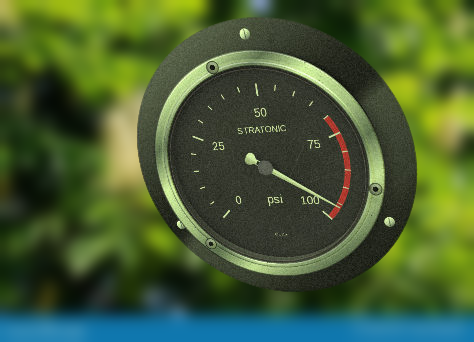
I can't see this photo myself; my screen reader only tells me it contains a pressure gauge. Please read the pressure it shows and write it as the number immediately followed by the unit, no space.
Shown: 95psi
